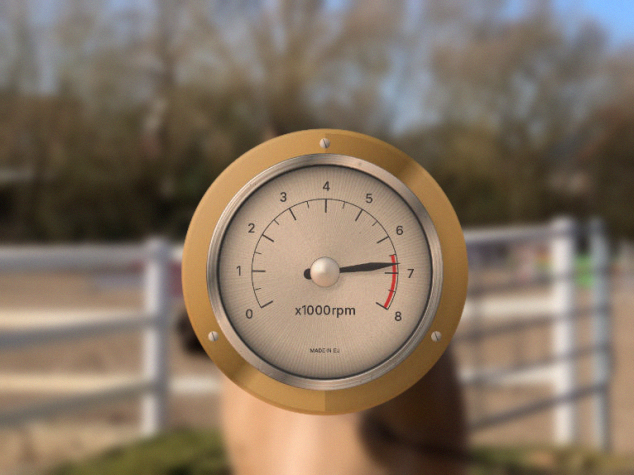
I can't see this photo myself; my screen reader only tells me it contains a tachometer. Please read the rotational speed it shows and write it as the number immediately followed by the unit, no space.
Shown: 6750rpm
